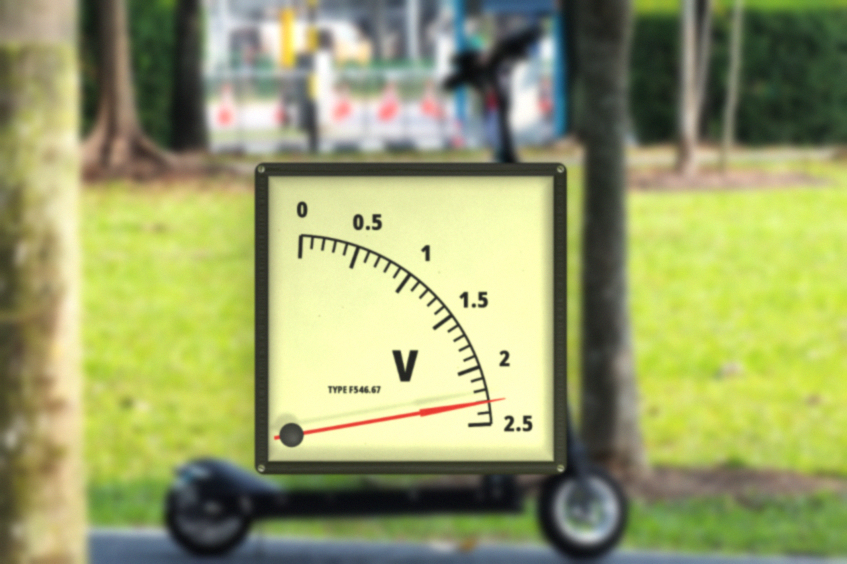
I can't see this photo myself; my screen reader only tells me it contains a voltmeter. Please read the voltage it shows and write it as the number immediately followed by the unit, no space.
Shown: 2.3V
